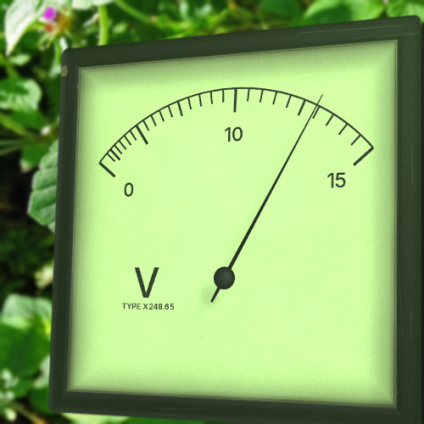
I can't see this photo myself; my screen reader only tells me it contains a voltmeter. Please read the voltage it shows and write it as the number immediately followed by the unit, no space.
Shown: 13V
